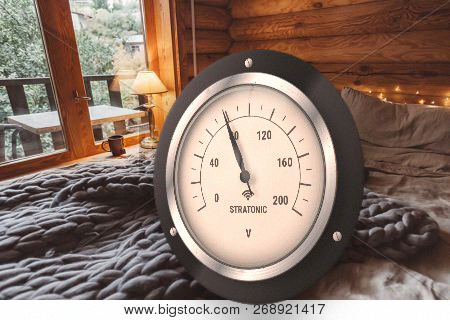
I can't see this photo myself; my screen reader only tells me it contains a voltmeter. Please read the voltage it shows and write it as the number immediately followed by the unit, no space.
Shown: 80V
